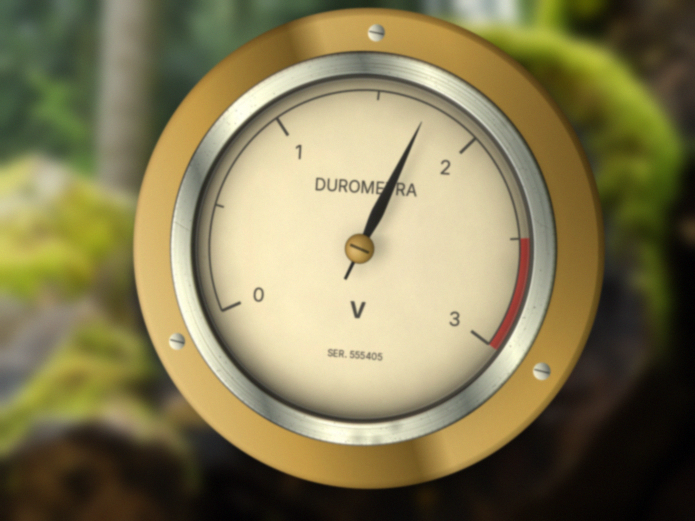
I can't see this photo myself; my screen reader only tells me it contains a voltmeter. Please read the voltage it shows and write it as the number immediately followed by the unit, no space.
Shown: 1.75V
